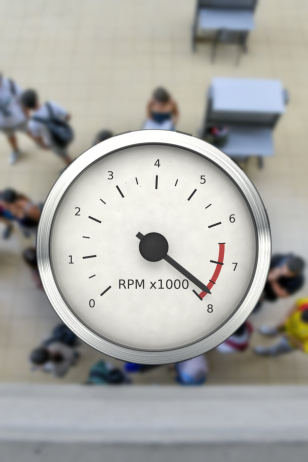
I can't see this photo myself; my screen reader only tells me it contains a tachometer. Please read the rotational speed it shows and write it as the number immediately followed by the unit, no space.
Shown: 7750rpm
